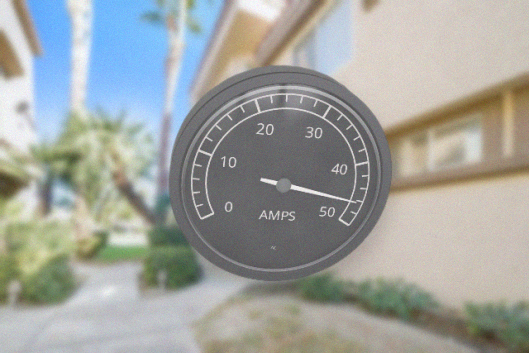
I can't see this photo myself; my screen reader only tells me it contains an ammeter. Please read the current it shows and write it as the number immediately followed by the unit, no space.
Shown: 46A
